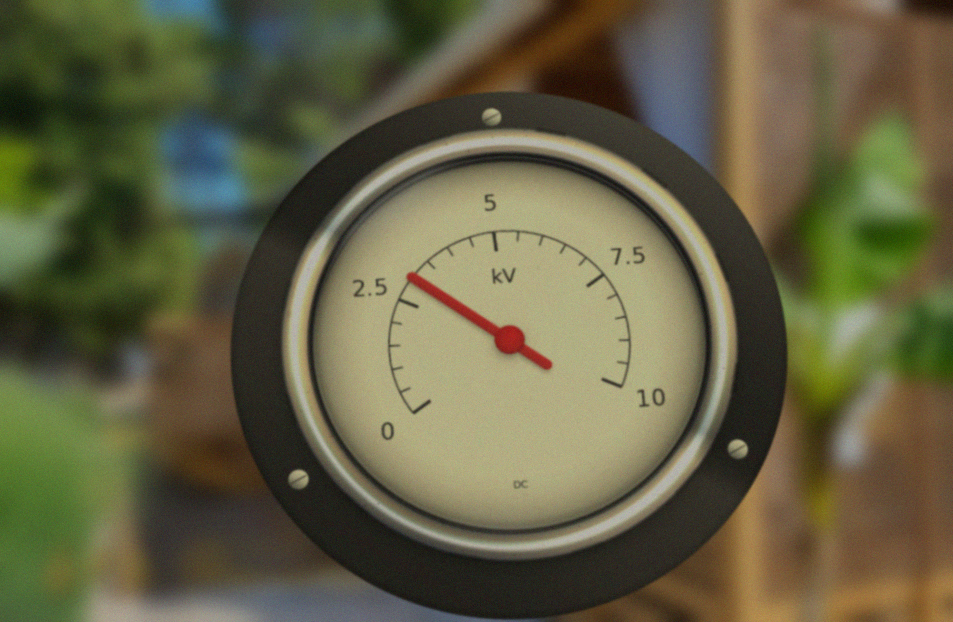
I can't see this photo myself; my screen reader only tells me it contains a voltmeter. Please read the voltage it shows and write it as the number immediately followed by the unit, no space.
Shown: 3kV
